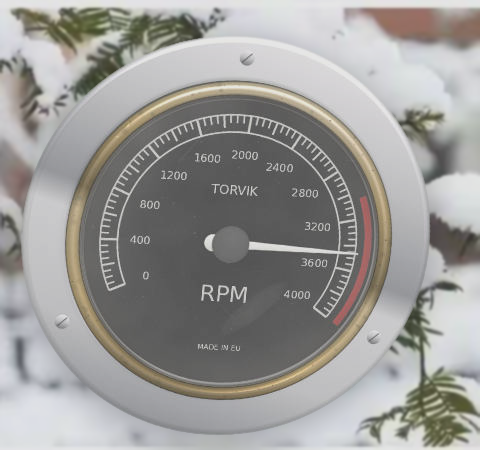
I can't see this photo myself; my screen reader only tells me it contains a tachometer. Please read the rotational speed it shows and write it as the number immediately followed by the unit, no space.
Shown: 3450rpm
